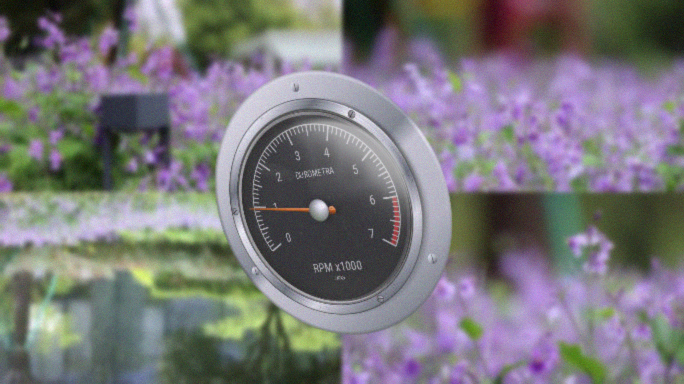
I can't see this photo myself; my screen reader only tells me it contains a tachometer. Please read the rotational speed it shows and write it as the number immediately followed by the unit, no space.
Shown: 1000rpm
